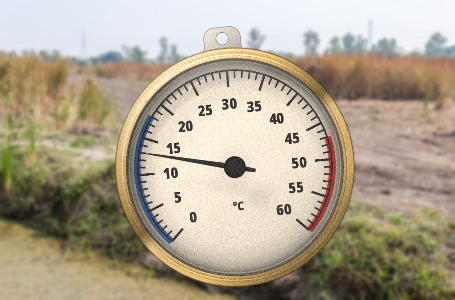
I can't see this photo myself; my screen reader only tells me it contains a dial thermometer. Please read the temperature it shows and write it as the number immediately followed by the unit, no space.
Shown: 13°C
